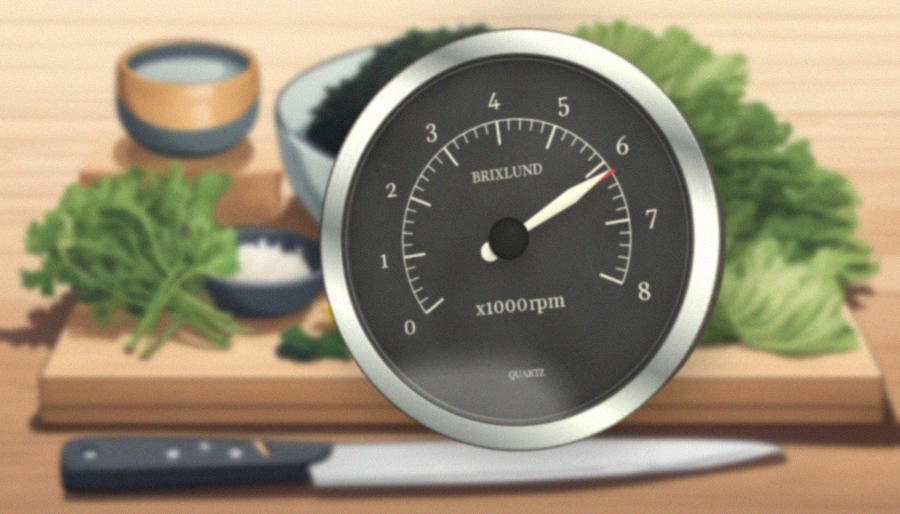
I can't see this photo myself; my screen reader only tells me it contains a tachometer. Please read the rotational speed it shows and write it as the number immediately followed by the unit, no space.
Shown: 6200rpm
